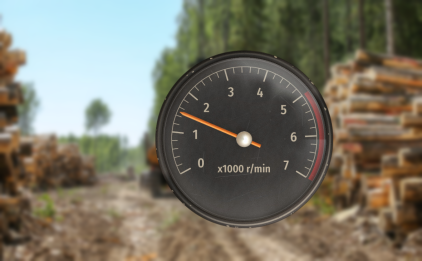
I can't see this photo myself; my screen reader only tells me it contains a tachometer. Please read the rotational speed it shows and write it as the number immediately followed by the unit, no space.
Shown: 1500rpm
